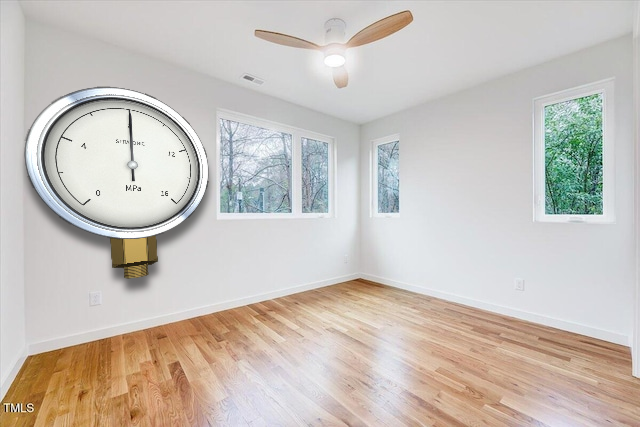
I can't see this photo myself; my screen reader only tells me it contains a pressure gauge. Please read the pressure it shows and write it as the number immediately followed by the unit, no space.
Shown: 8MPa
